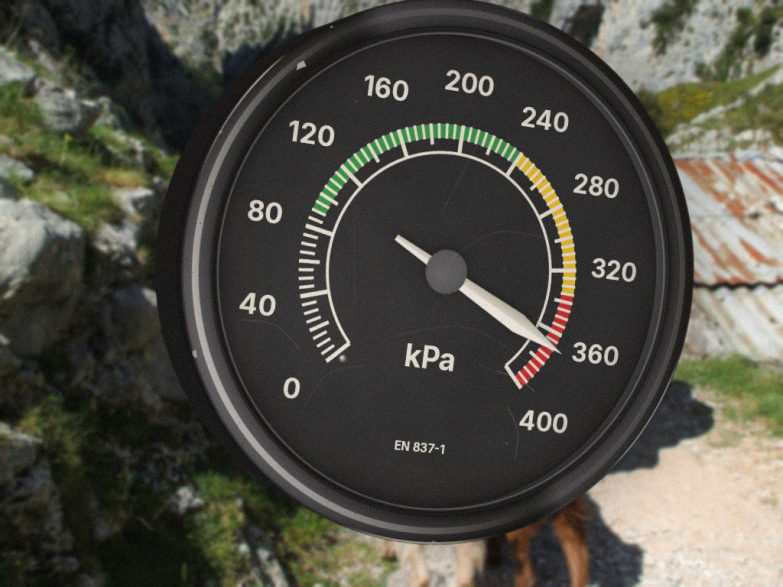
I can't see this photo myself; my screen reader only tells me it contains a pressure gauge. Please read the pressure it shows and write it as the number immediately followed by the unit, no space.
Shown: 370kPa
